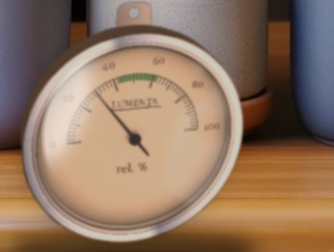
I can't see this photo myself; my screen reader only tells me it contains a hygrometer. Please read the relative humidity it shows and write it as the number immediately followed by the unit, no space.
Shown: 30%
